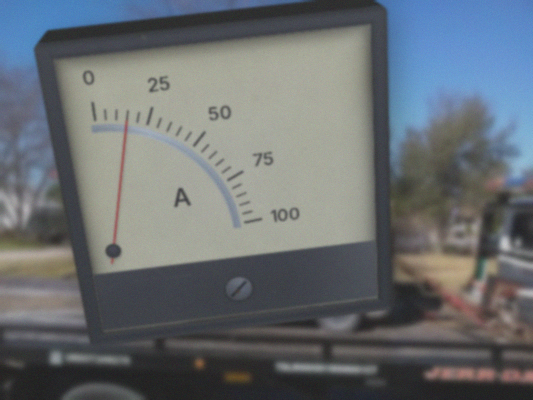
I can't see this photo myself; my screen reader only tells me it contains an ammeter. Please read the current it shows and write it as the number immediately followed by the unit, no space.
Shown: 15A
